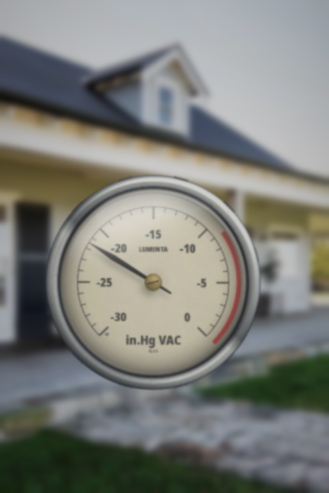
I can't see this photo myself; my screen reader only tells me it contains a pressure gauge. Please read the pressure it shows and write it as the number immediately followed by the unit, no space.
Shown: -21.5inHg
